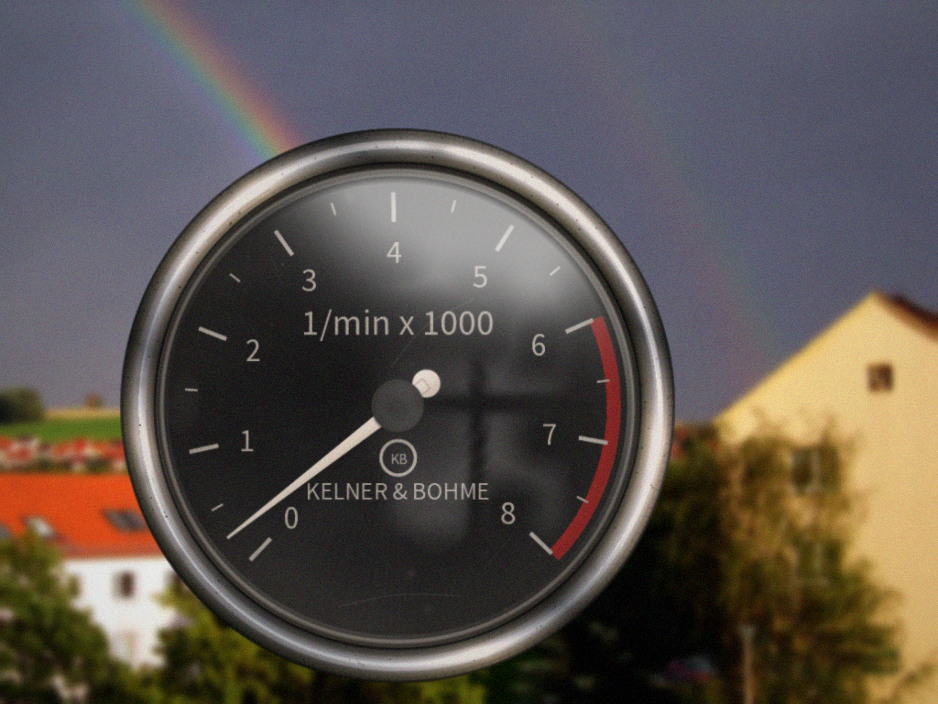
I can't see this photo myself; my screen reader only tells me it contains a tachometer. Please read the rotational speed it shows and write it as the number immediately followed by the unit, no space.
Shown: 250rpm
